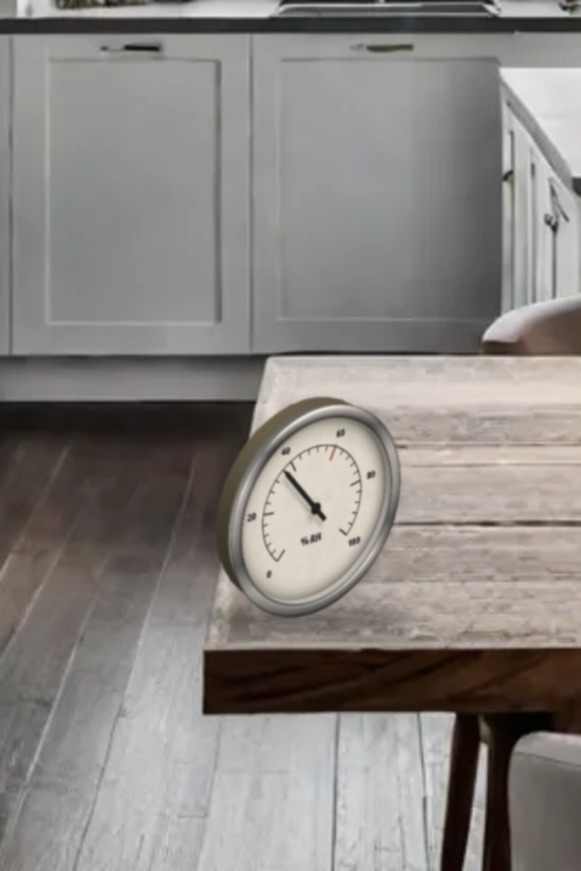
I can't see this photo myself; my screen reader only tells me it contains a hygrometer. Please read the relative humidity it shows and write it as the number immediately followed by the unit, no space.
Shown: 36%
